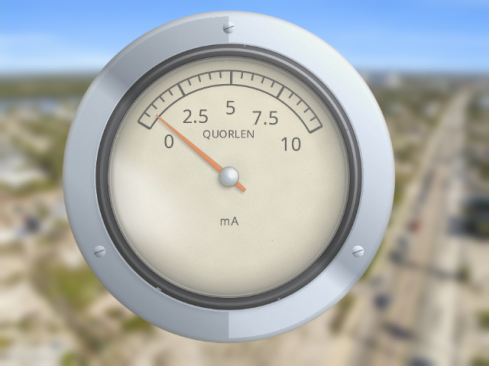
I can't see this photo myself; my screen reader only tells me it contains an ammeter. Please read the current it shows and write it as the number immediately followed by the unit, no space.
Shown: 0.75mA
